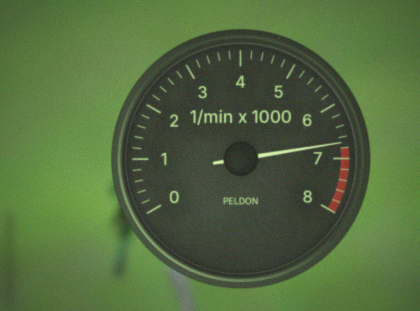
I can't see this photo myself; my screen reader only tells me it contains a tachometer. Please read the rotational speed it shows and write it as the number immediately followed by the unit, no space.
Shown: 6700rpm
